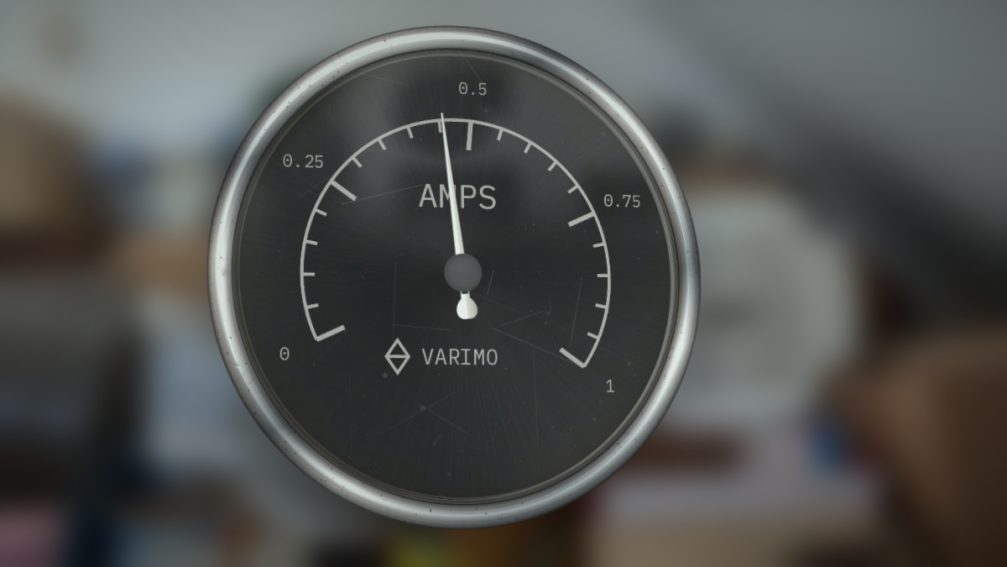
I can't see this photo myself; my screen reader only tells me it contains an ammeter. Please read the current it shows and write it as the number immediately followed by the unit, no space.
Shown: 0.45A
